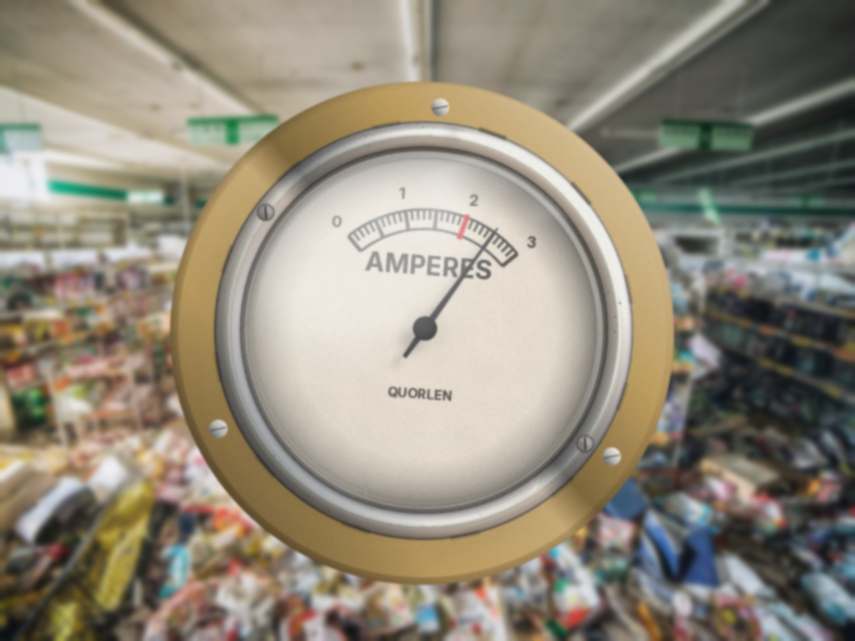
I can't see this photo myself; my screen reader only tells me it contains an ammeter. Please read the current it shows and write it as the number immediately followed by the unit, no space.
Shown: 2.5A
